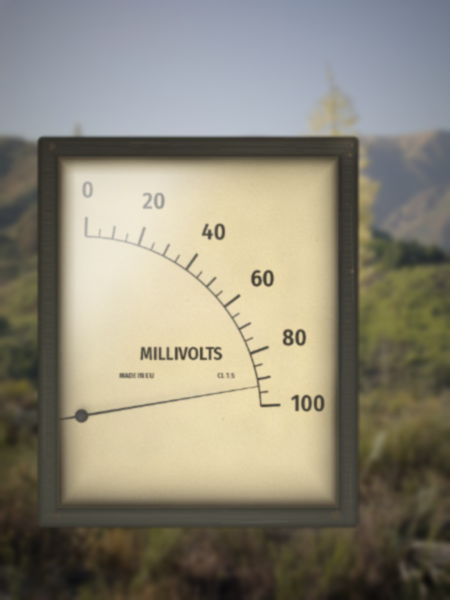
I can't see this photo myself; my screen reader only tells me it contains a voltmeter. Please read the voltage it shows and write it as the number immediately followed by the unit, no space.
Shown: 92.5mV
